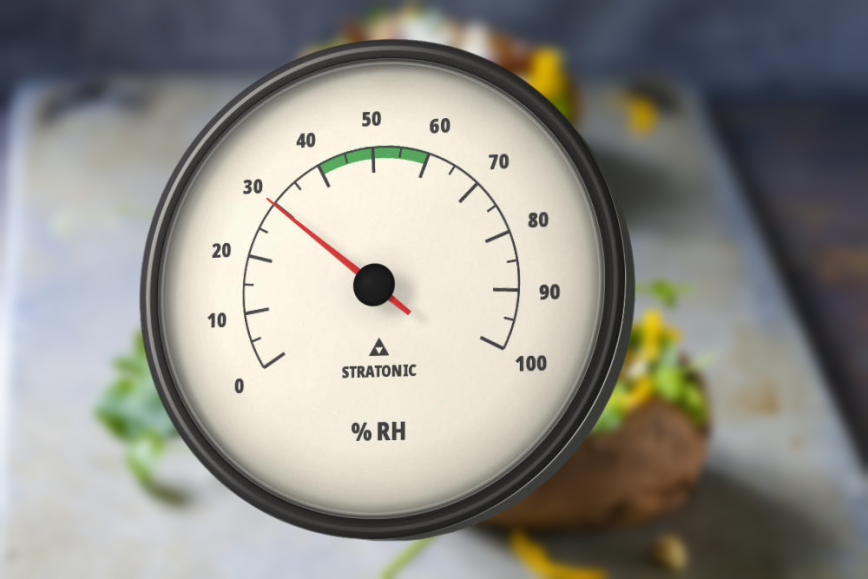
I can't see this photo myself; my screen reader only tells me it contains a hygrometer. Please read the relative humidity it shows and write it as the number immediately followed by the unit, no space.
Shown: 30%
